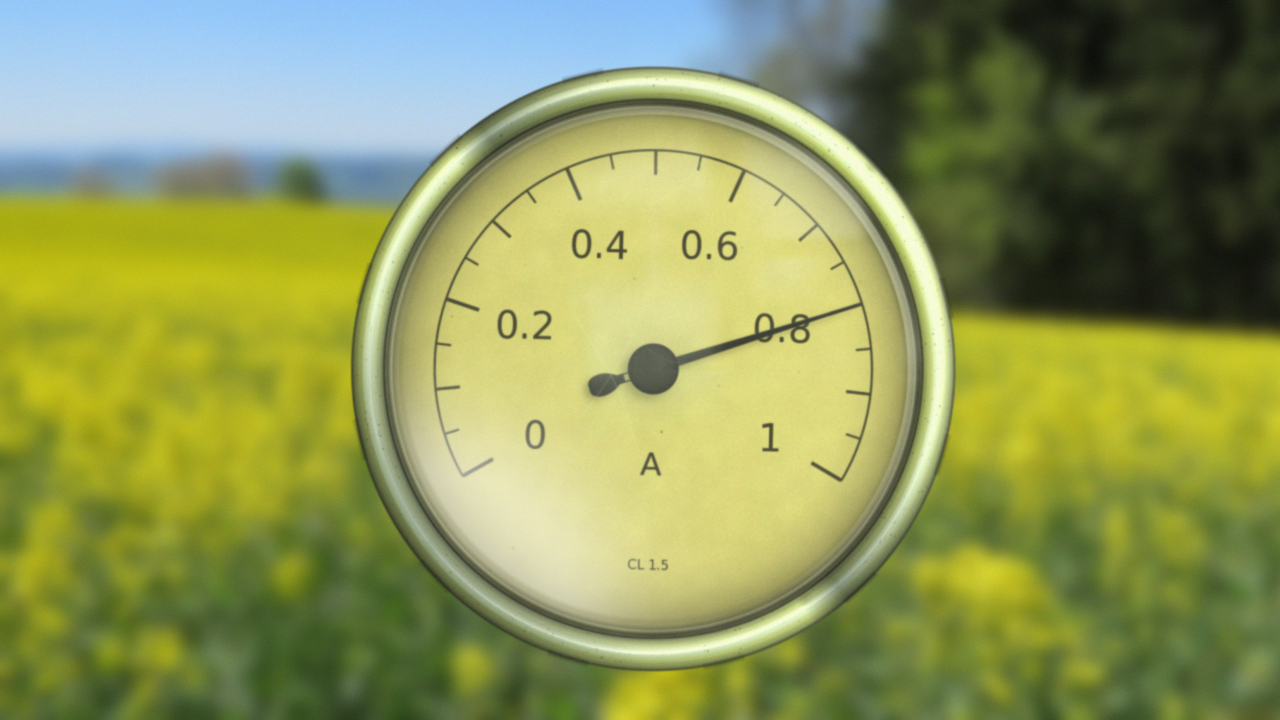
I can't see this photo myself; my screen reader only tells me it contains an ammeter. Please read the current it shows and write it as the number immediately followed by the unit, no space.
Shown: 0.8A
